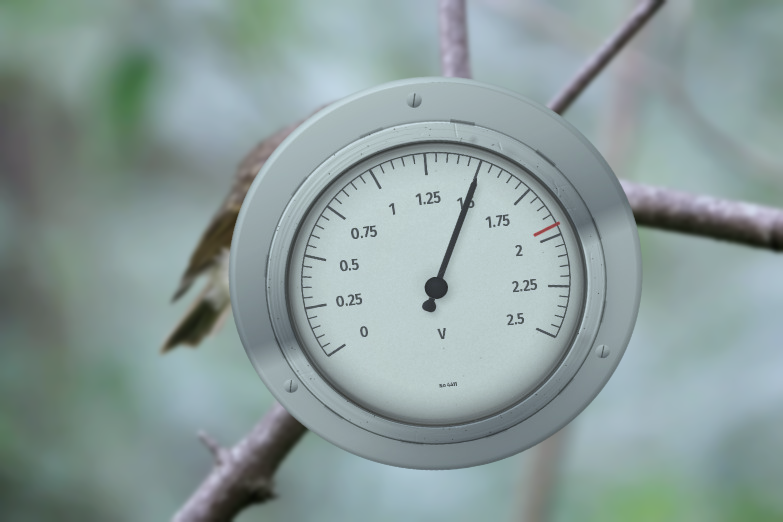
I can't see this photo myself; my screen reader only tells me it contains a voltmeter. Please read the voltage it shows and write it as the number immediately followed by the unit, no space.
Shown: 1.5V
